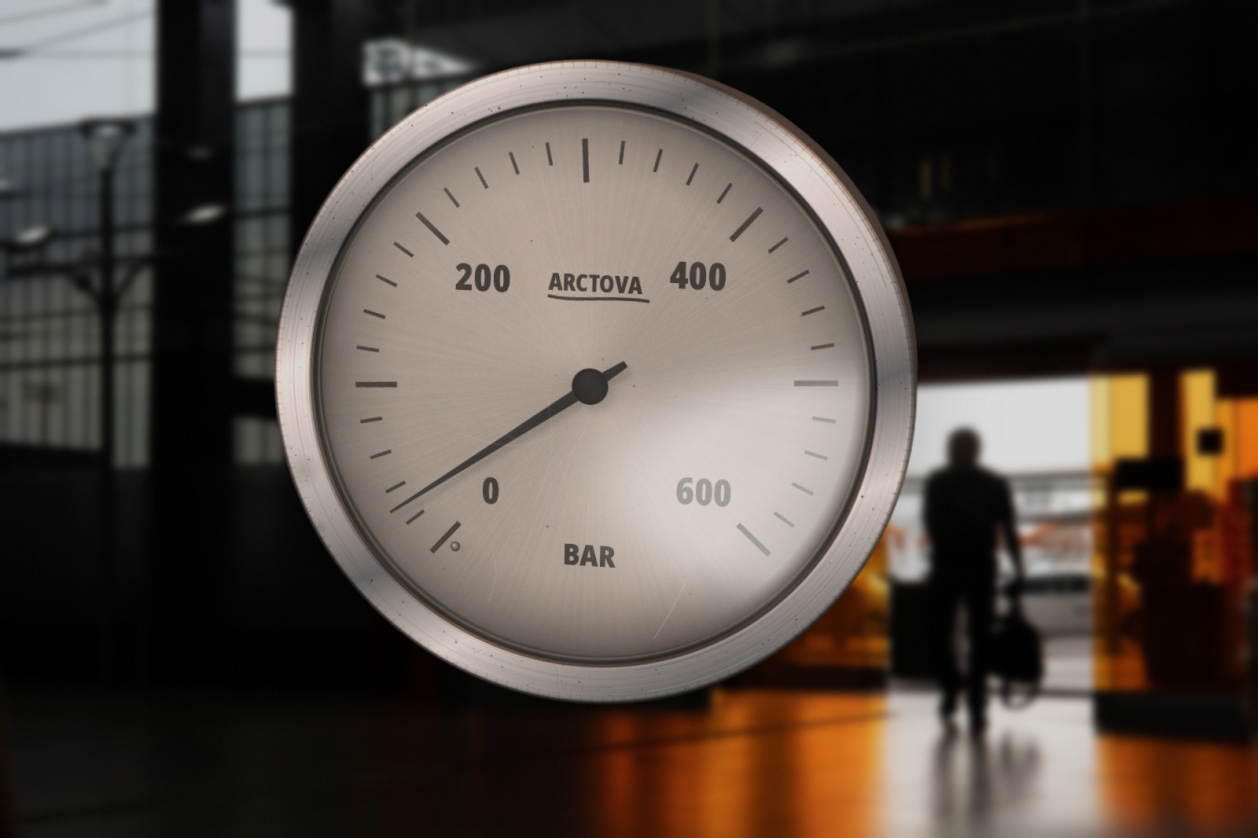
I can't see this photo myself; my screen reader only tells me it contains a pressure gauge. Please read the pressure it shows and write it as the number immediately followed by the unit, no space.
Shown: 30bar
